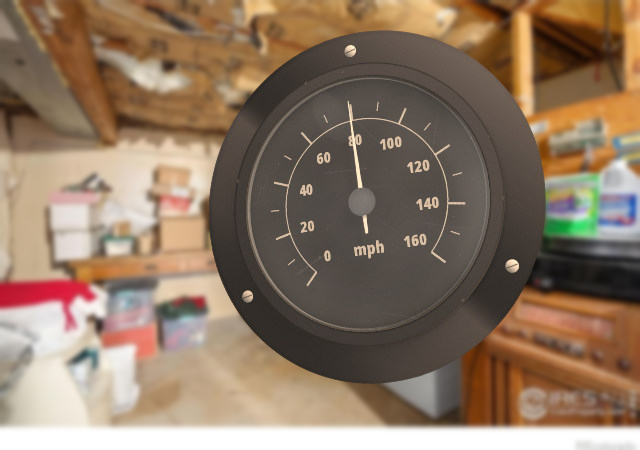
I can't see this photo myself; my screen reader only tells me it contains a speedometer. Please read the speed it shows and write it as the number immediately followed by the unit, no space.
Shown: 80mph
